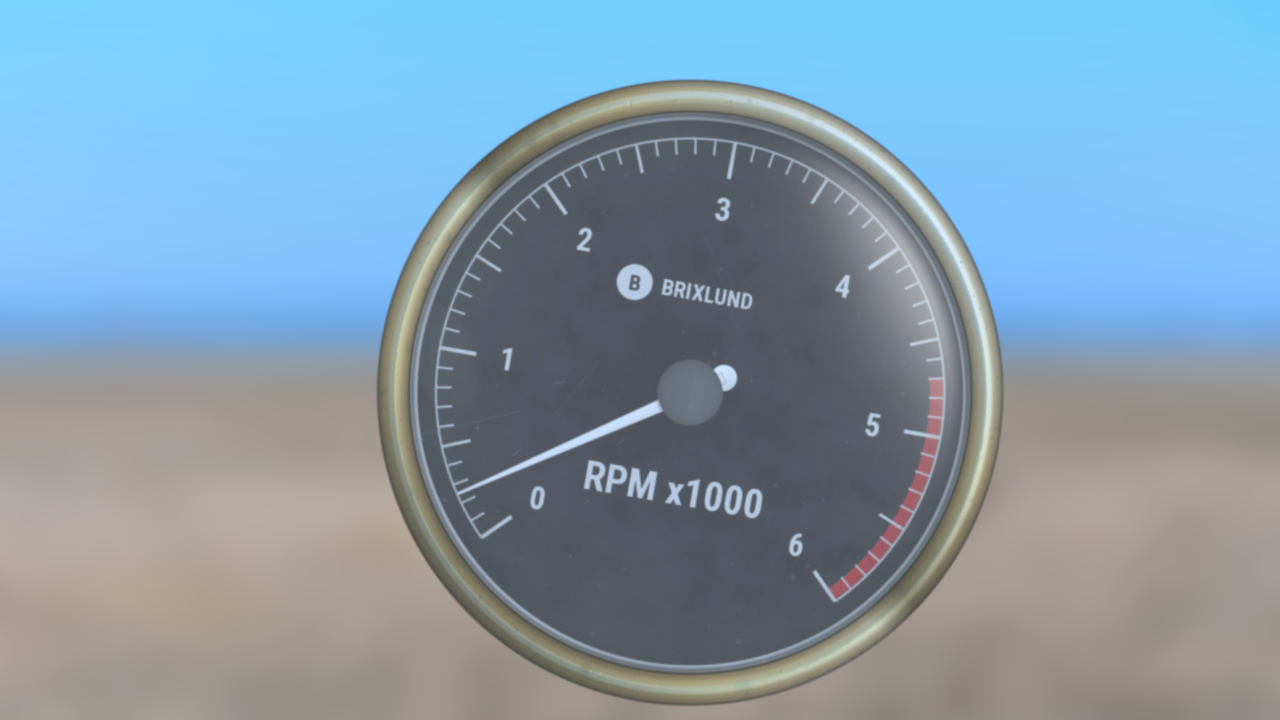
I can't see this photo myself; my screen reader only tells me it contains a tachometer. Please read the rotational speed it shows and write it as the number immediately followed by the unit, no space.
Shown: 250rpm
